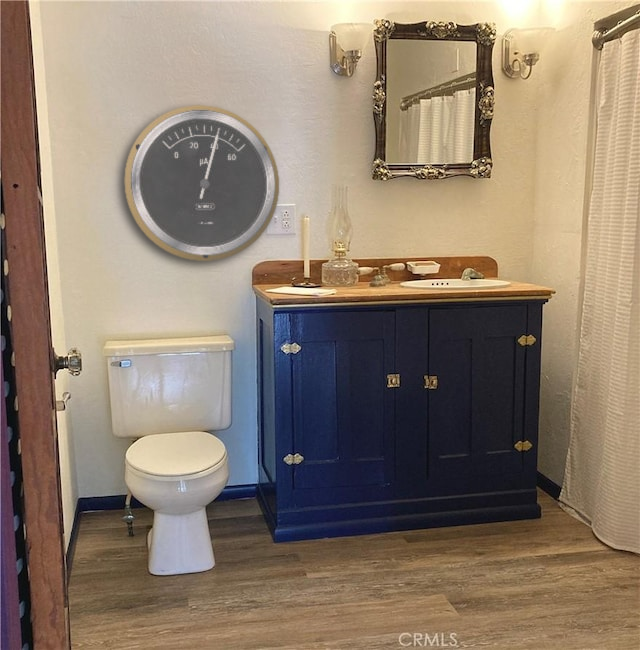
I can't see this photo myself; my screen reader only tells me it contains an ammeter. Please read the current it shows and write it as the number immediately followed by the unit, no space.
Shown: 40µA
